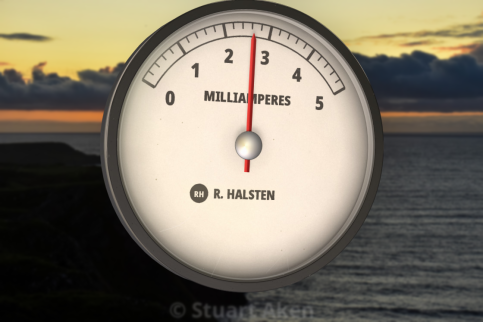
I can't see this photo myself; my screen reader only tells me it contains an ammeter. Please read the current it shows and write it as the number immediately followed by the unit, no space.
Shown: 2.6mA
